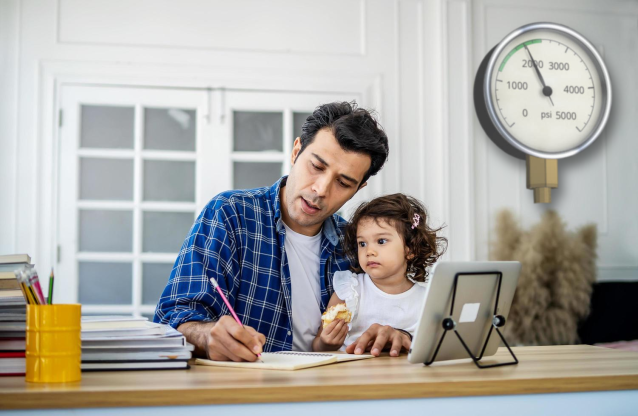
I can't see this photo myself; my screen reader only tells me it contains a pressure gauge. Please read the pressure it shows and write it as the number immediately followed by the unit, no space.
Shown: 2000psi
